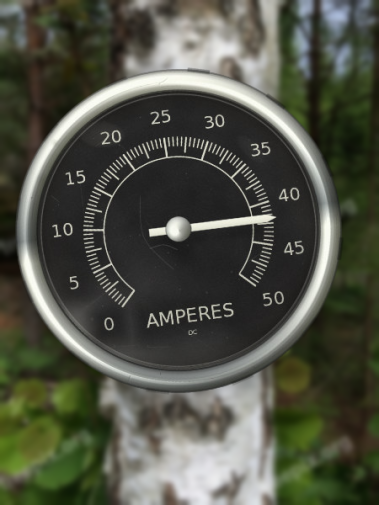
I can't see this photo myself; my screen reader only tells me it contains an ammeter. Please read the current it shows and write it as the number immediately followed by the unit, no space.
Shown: 42A
